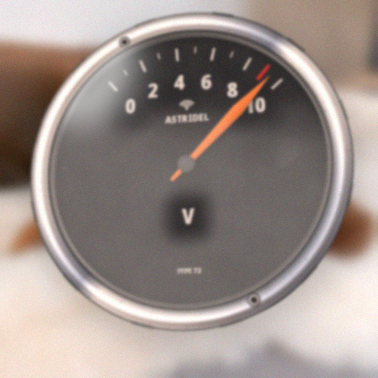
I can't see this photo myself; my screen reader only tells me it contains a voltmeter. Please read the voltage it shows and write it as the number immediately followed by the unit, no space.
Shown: 9.5V
